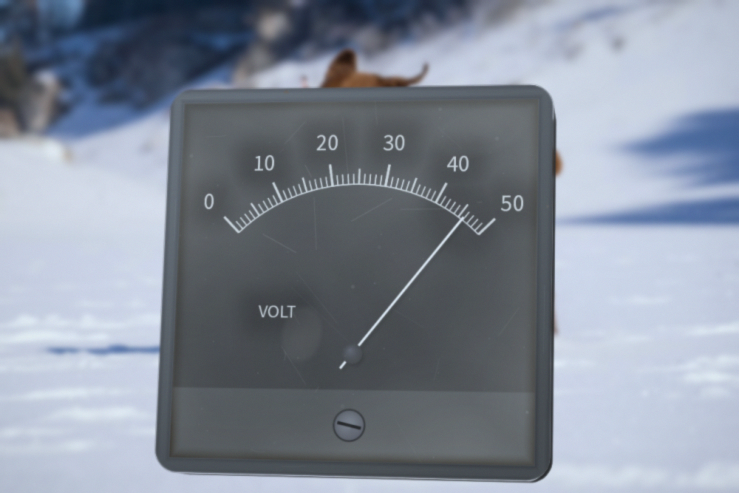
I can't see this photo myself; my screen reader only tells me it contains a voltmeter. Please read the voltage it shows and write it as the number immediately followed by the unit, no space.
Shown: 46V
